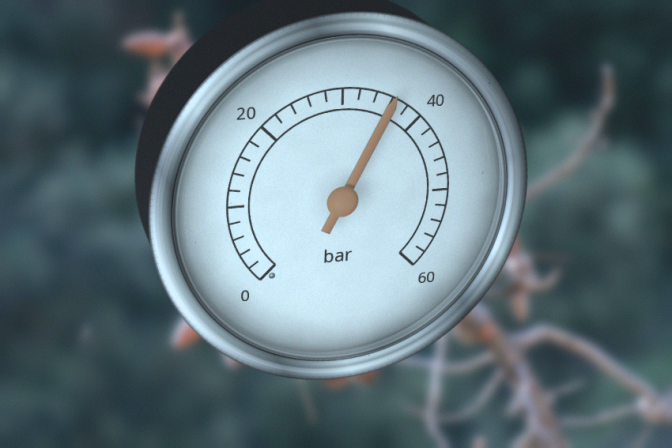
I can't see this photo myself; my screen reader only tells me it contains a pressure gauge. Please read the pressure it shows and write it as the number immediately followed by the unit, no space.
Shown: 36bar
